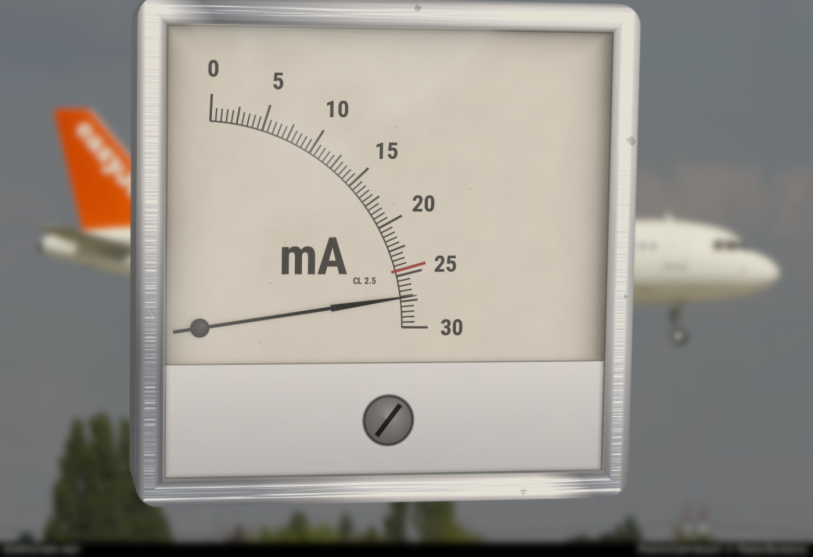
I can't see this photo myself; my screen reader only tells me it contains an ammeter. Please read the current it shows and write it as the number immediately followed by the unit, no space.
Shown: 27mA
